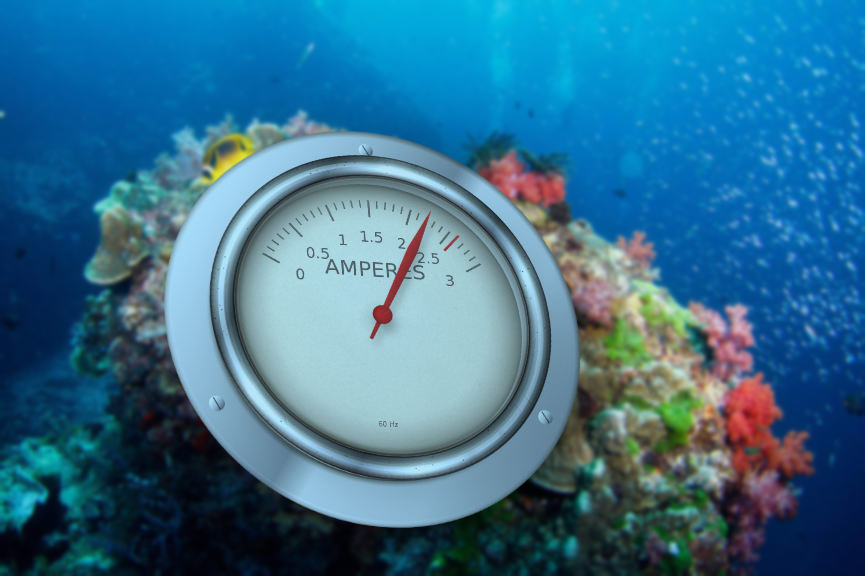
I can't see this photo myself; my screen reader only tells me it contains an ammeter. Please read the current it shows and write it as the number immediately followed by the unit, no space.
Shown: 2.2A
